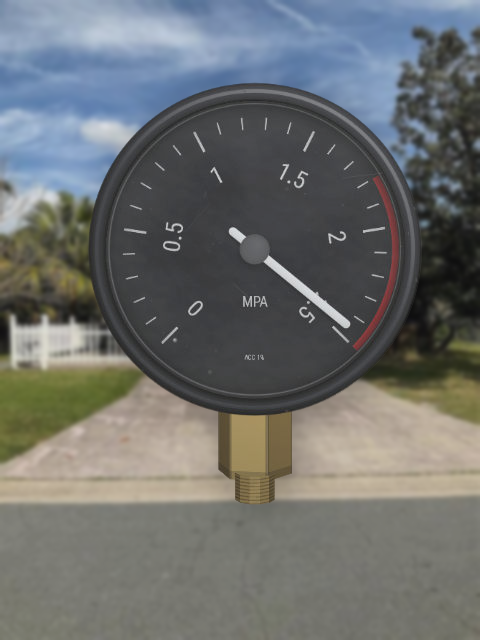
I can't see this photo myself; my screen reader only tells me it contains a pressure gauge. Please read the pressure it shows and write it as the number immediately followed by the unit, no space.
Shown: 2.45MPa
